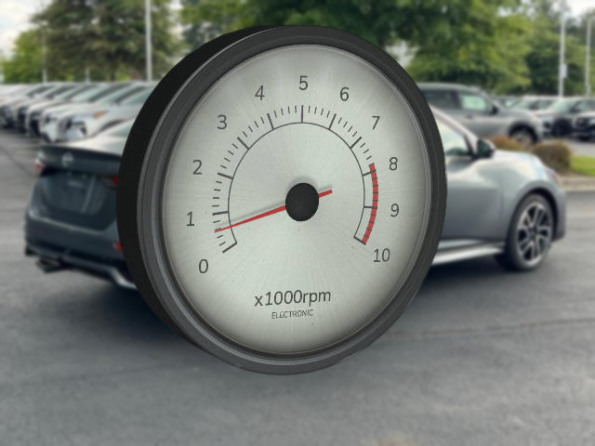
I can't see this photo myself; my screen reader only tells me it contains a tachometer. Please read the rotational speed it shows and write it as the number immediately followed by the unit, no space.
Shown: 600rpm
